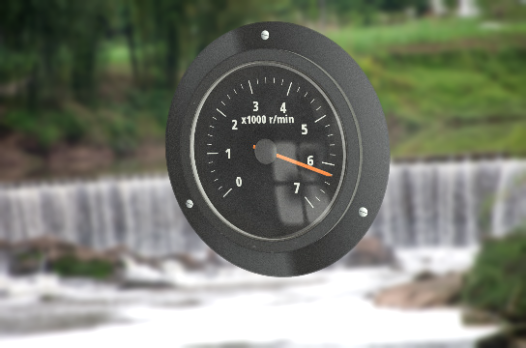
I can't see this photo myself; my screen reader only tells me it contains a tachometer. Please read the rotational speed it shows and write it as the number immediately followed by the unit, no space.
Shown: 6200rpm
